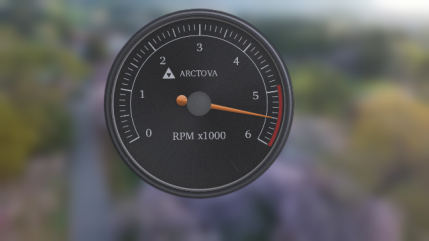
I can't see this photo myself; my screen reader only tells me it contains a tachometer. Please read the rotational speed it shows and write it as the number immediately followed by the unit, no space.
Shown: 5500rpm
